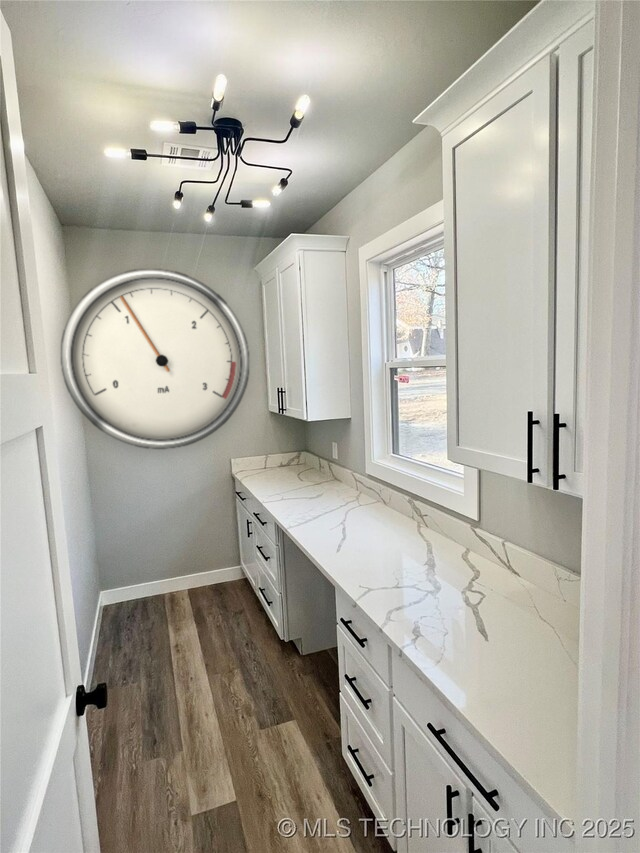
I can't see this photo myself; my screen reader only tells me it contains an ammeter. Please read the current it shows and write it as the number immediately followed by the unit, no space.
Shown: 1.1mA
